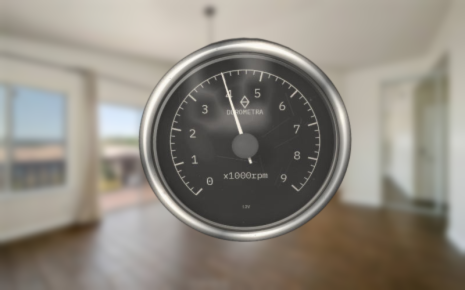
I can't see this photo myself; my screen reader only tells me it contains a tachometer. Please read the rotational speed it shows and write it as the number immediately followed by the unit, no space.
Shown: 4000rpm
